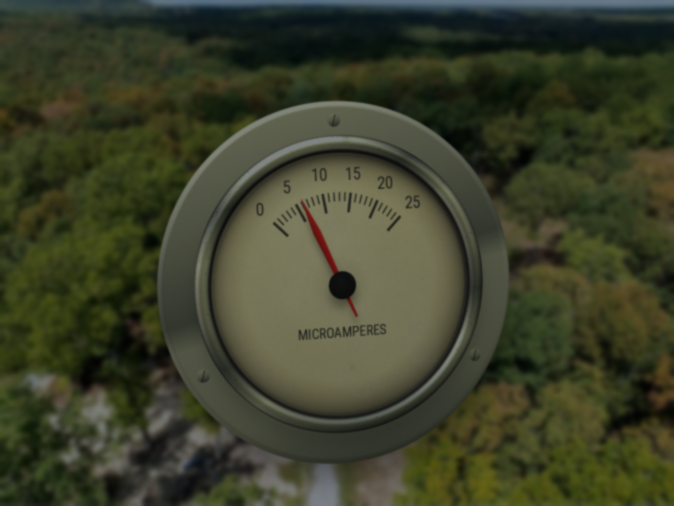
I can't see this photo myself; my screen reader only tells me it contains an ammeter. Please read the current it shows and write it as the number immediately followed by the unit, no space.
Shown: 6µA
